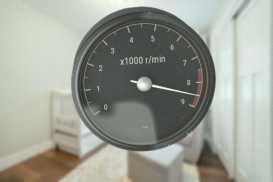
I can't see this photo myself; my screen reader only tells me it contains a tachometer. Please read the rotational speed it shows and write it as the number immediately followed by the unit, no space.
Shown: 8500rpm
